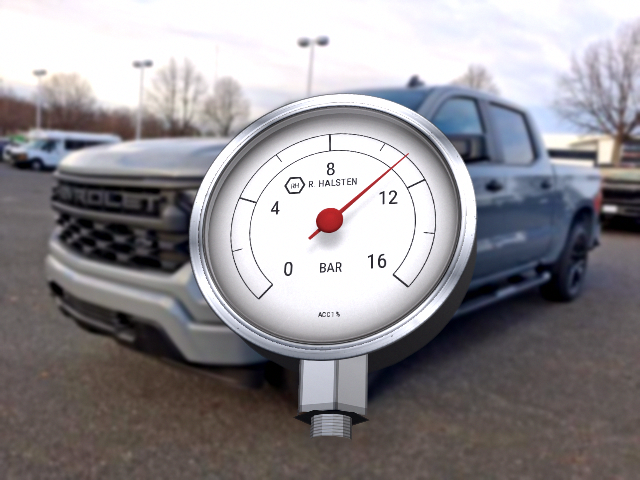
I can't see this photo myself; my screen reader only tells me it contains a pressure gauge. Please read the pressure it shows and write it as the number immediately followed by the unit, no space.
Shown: 11bar
